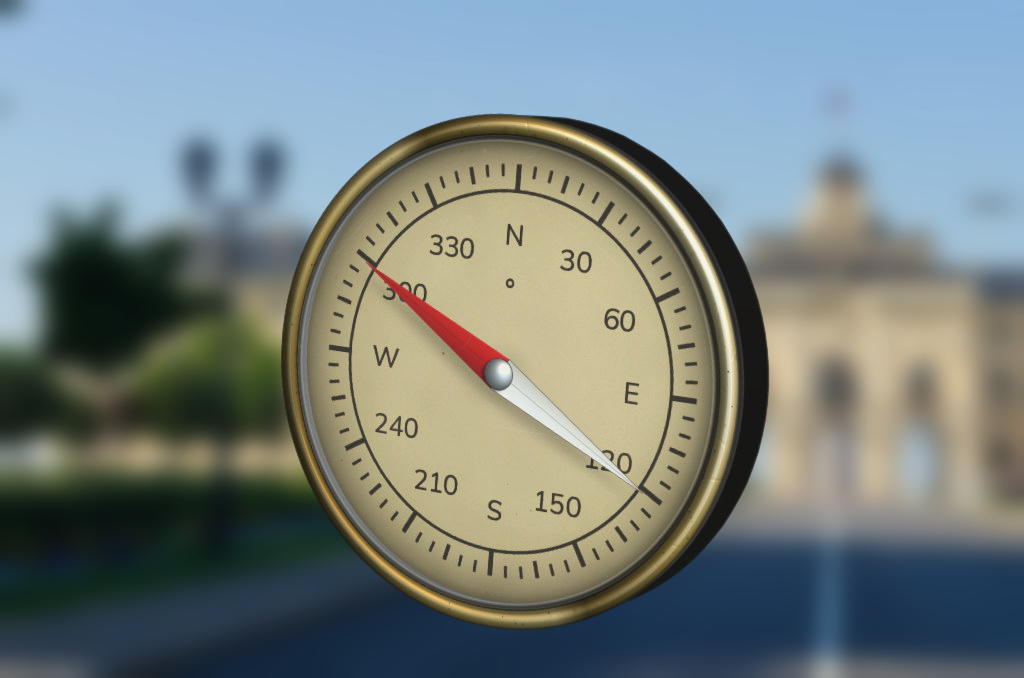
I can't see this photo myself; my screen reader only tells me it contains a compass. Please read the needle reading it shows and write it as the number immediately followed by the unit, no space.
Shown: 300°
